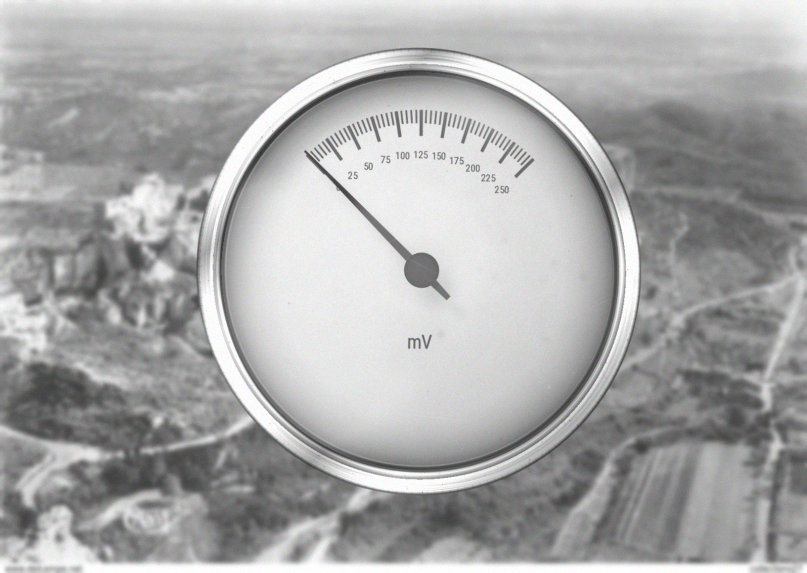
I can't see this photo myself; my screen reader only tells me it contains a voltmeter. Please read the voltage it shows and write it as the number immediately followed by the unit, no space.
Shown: 0mV
